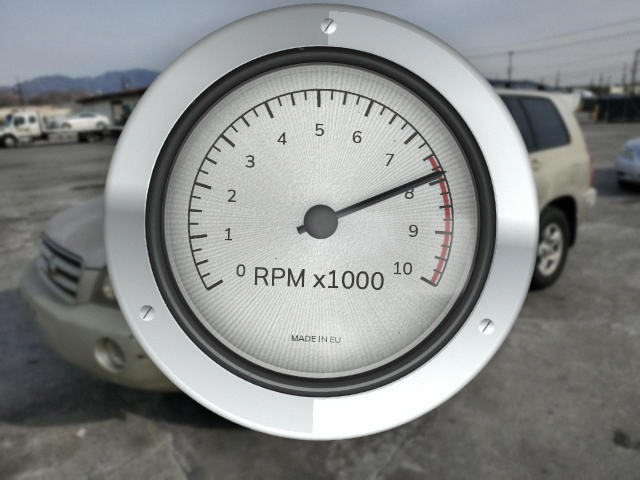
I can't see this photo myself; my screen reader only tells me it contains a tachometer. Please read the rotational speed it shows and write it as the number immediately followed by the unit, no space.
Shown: 7875rpm
